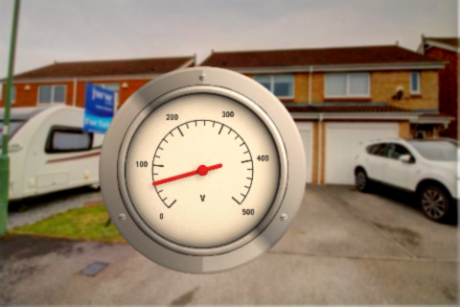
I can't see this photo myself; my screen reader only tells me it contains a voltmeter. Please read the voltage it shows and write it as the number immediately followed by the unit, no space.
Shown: 60V
